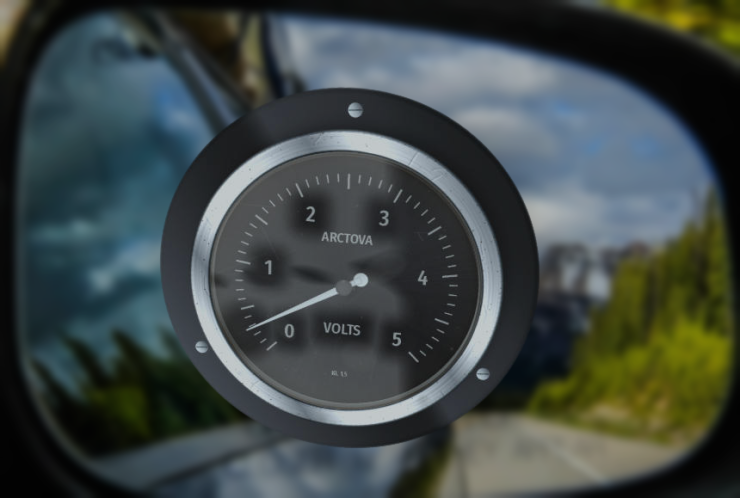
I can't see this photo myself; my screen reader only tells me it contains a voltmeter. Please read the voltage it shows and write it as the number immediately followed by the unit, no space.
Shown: 0.3V
